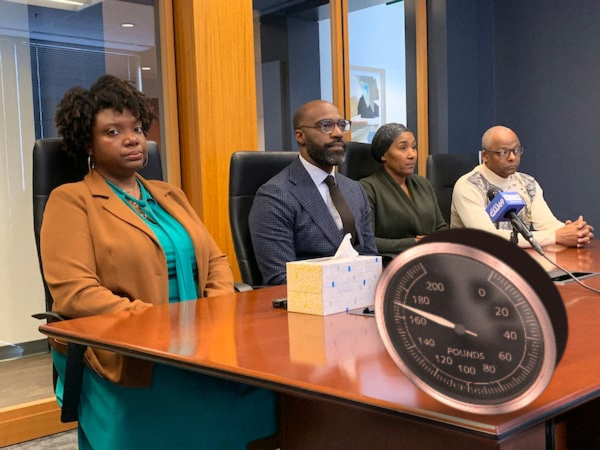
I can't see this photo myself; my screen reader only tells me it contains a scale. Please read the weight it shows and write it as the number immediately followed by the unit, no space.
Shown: 170lb
